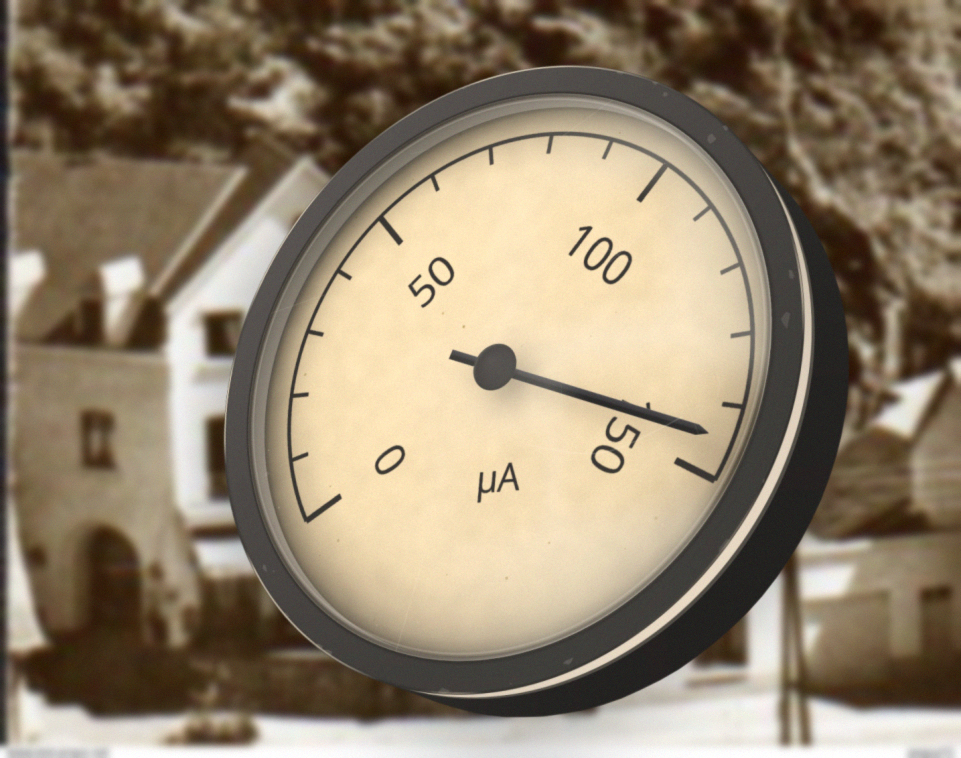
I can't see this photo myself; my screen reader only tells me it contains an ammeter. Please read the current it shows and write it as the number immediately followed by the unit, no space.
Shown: 145µA
